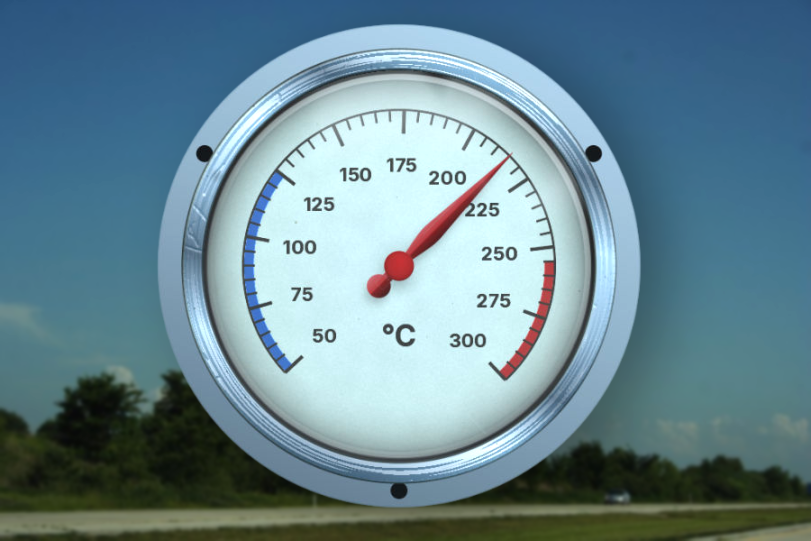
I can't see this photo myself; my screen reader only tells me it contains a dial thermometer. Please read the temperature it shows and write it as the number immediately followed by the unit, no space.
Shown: 215°C
